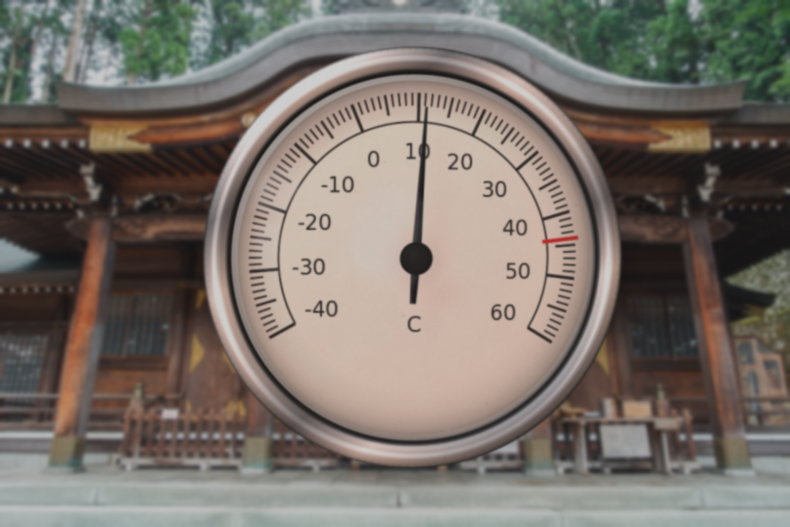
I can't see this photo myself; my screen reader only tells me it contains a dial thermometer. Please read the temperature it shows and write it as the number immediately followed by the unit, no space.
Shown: 11°C
